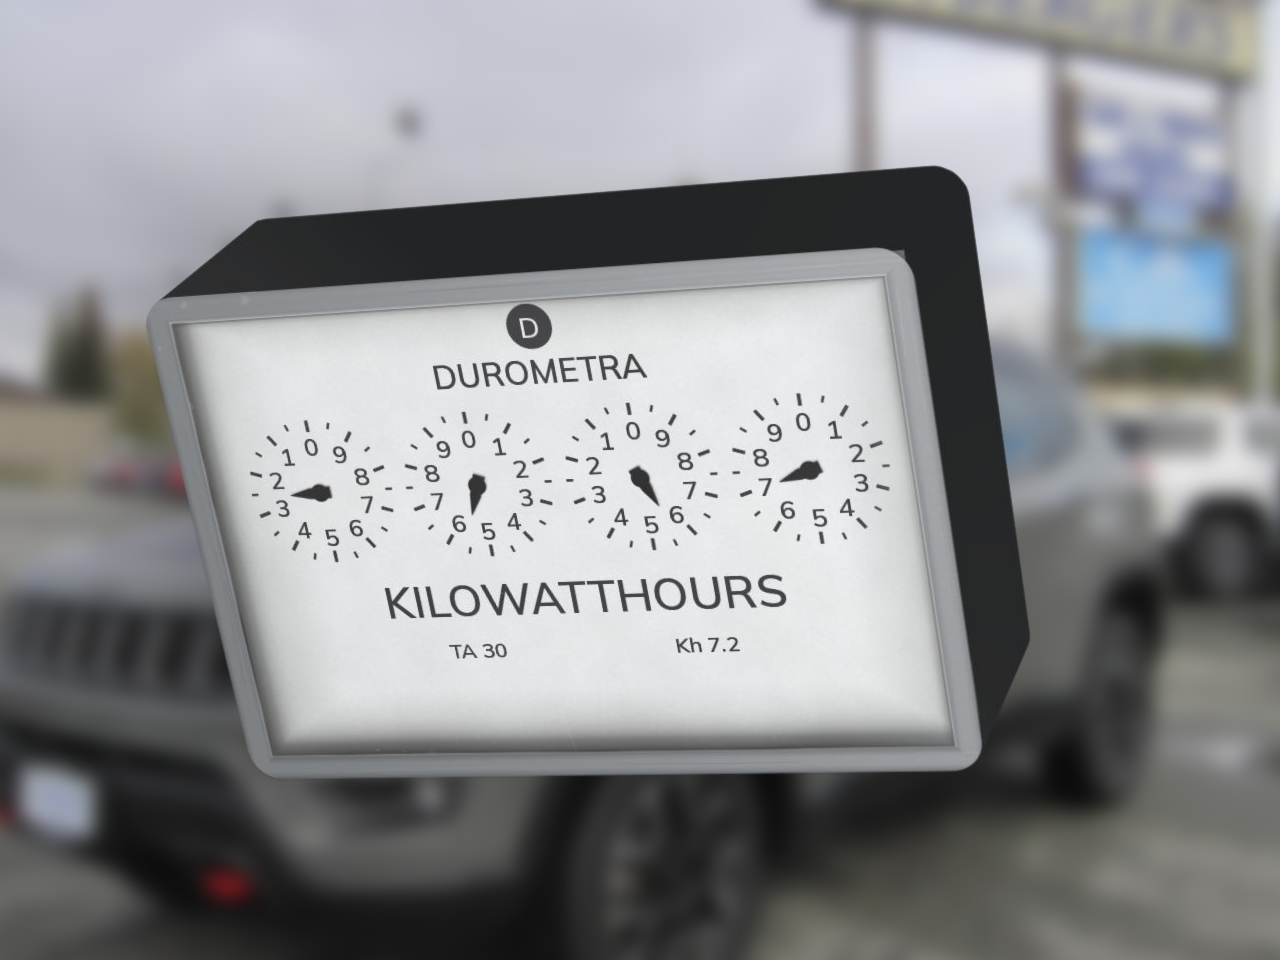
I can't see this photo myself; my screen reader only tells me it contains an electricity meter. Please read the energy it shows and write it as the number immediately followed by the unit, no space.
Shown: 2557kWh
